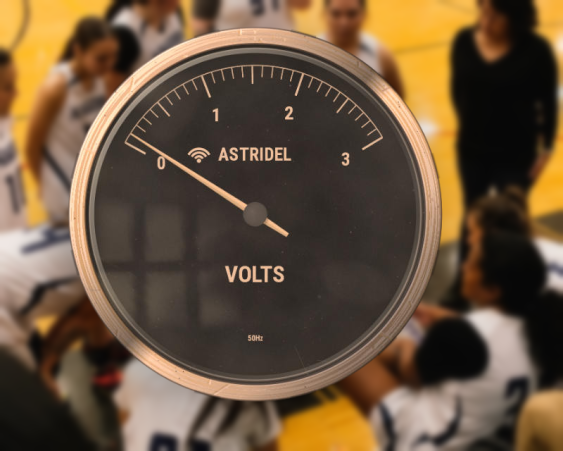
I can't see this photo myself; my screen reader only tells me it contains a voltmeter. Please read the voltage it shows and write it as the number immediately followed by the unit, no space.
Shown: 0.1V
